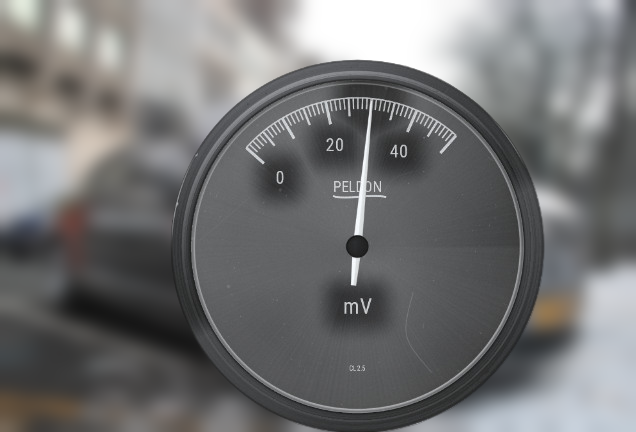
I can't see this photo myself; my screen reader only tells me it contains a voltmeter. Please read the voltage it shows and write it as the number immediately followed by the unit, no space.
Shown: 30mV
